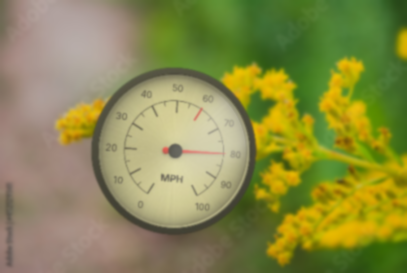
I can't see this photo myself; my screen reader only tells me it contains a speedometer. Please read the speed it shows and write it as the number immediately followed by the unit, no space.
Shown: 80mph
